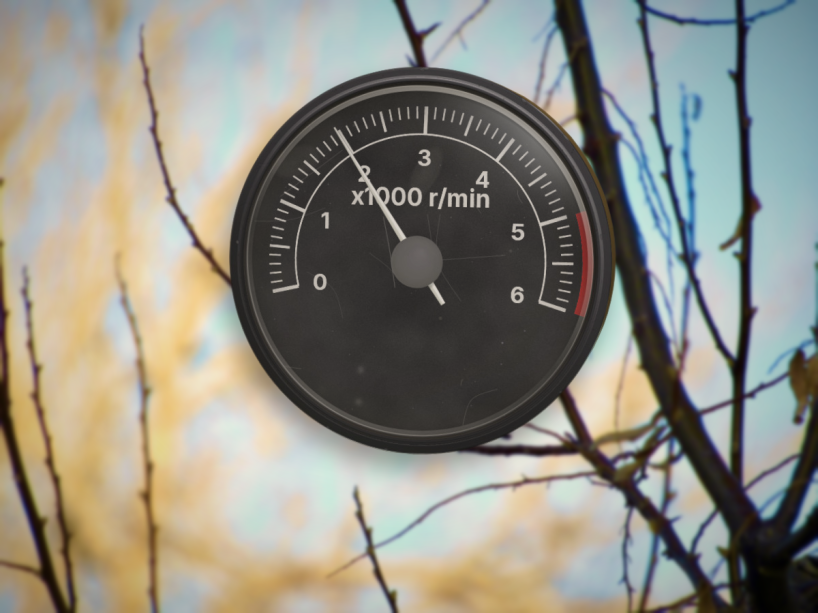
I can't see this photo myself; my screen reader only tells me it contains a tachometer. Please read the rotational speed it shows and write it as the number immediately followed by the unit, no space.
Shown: 2000rpm
